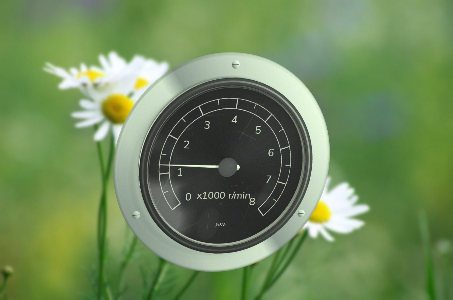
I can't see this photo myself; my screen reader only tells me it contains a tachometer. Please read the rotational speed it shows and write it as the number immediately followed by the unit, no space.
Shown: 1250rpm
